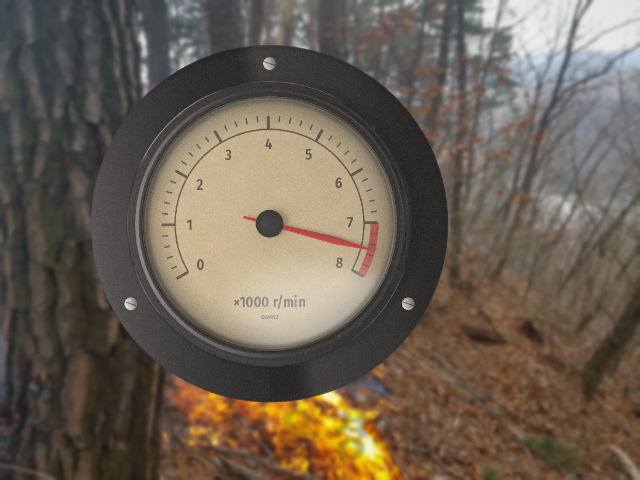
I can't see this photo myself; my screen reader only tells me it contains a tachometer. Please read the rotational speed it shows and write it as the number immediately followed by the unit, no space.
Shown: 7500rpm
